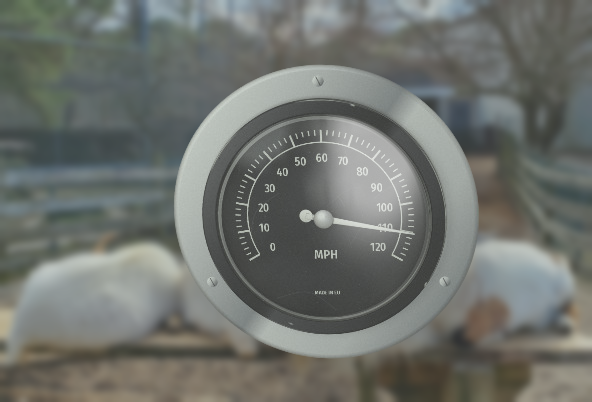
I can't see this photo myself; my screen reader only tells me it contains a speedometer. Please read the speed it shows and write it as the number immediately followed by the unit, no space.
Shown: 110mph
